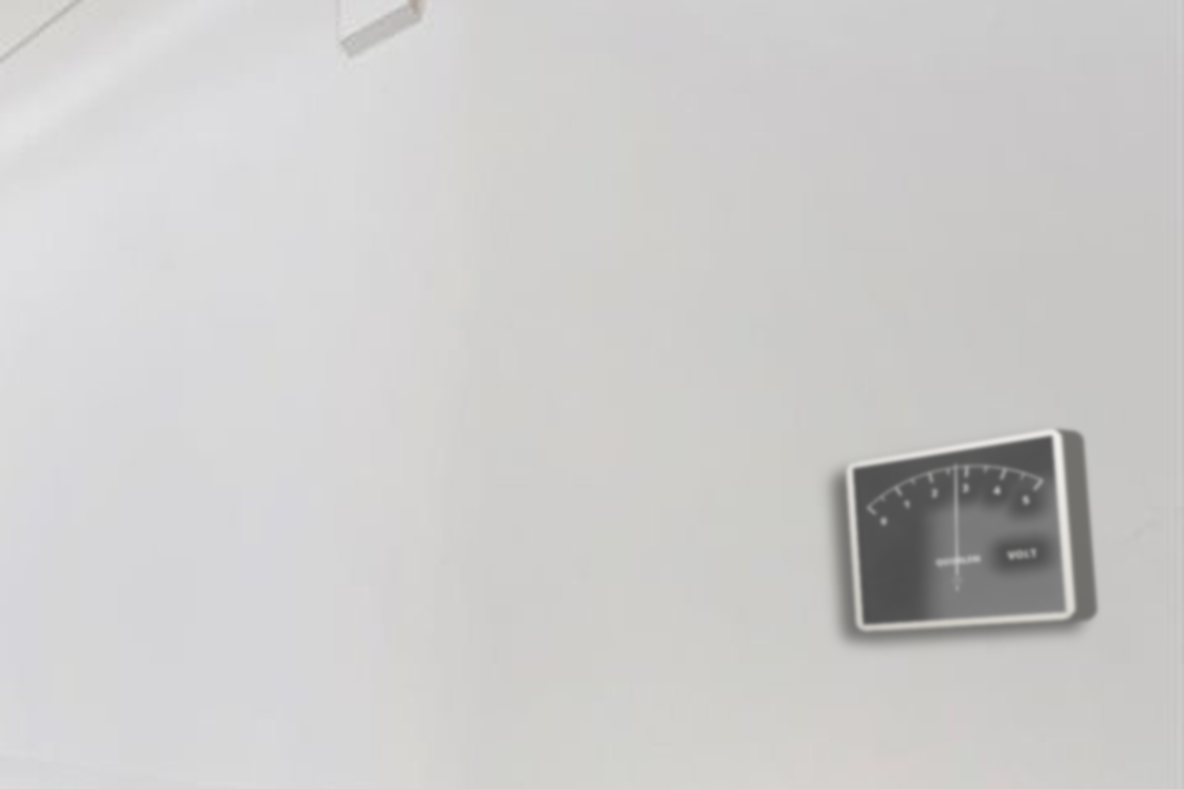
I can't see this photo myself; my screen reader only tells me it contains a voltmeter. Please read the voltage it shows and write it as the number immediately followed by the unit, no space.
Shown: 2.75V
